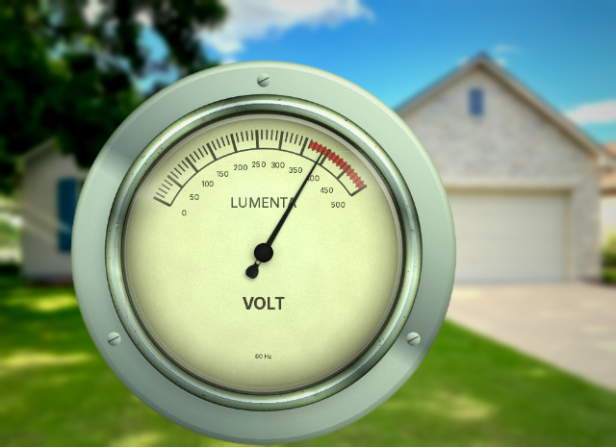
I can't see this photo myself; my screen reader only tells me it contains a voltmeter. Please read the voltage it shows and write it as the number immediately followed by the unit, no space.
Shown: 390V
